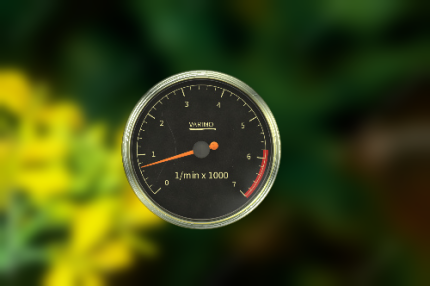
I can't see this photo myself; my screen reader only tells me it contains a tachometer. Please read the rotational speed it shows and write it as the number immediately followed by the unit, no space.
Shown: 700rpm
